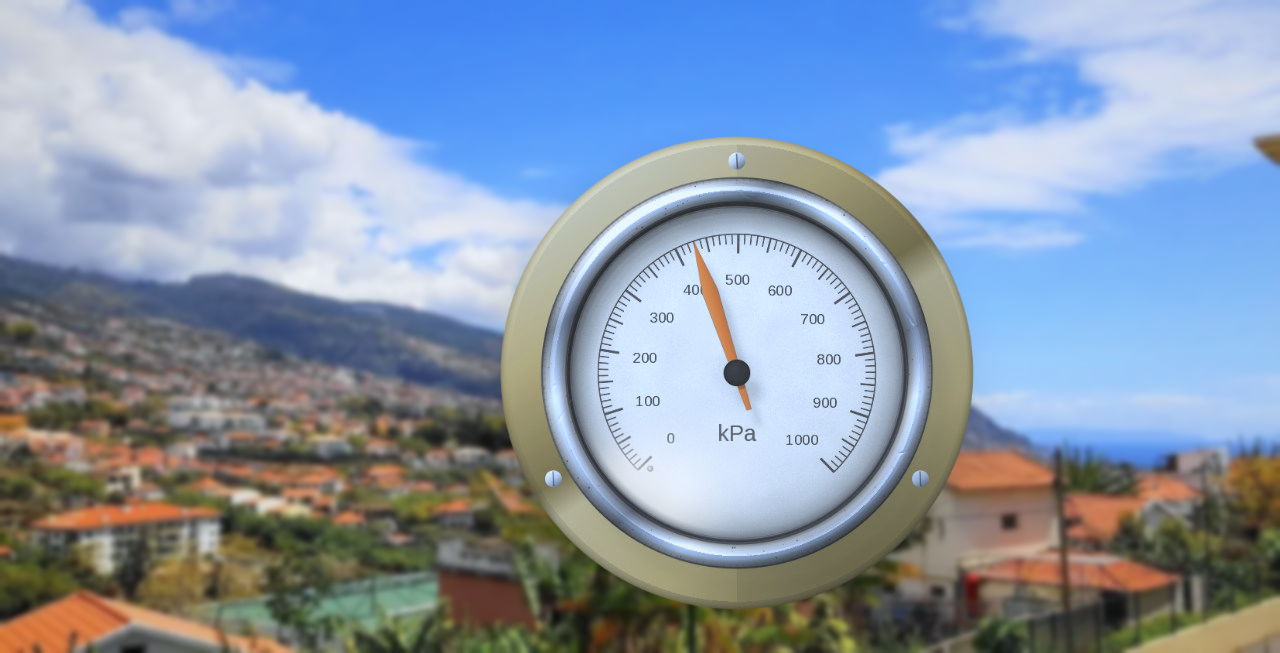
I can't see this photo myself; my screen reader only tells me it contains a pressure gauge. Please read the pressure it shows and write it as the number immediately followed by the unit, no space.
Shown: 430kPa
